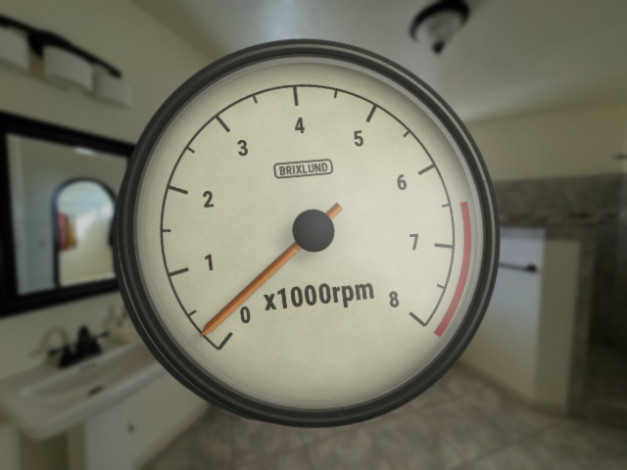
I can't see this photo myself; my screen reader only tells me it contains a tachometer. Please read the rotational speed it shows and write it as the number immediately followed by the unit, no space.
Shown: 250rpm
